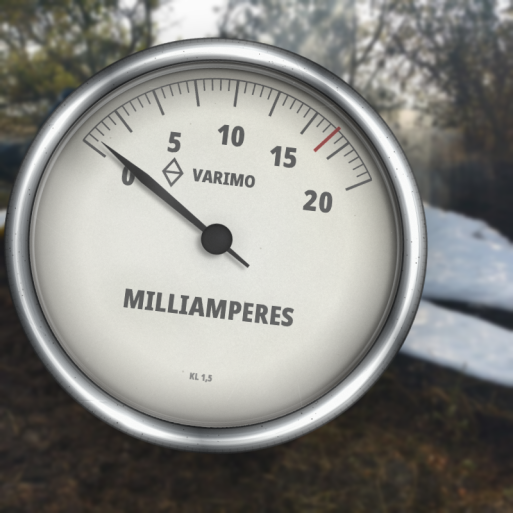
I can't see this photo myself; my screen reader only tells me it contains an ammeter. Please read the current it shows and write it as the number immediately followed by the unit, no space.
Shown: 0.5mA
